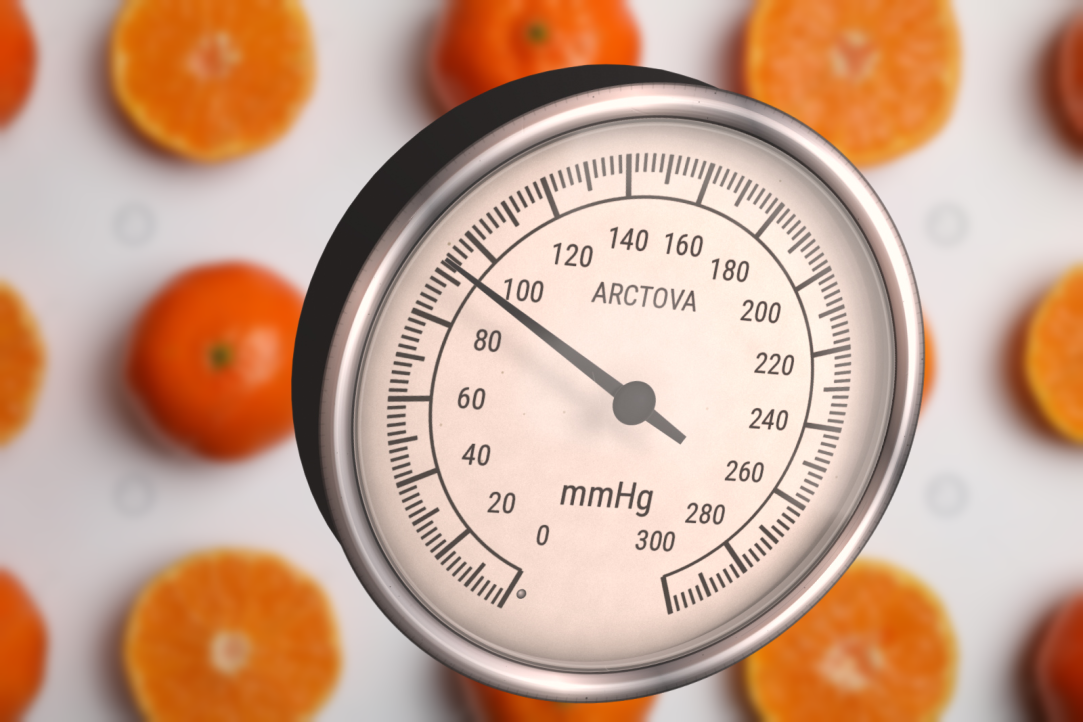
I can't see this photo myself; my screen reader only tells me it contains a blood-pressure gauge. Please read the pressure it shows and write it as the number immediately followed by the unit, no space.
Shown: 93mmHg
